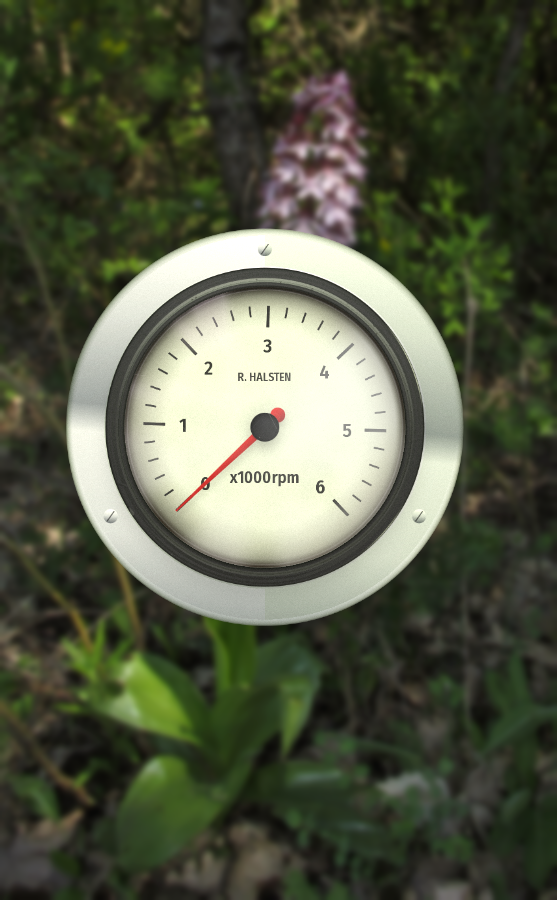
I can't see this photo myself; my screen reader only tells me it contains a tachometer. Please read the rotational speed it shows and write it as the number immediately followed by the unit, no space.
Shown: 0rpm
